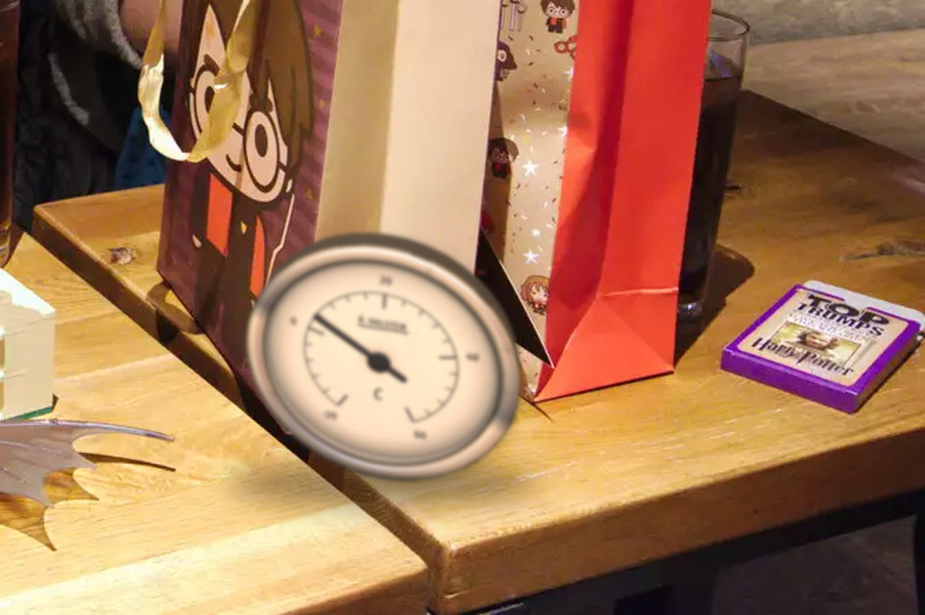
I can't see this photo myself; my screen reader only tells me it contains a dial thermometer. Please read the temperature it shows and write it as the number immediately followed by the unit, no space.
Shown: 4°C
